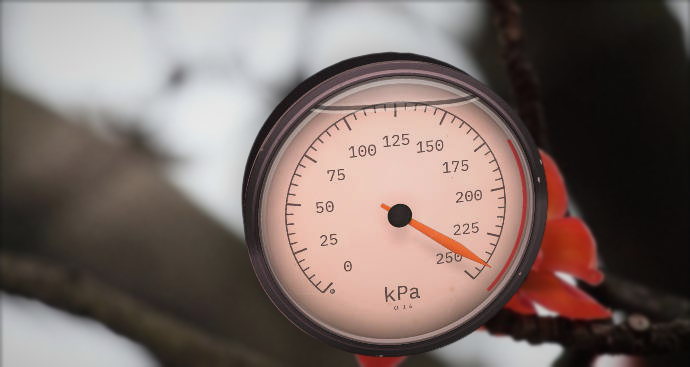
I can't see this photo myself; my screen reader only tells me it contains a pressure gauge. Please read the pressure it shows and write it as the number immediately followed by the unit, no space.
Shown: 240kPa
